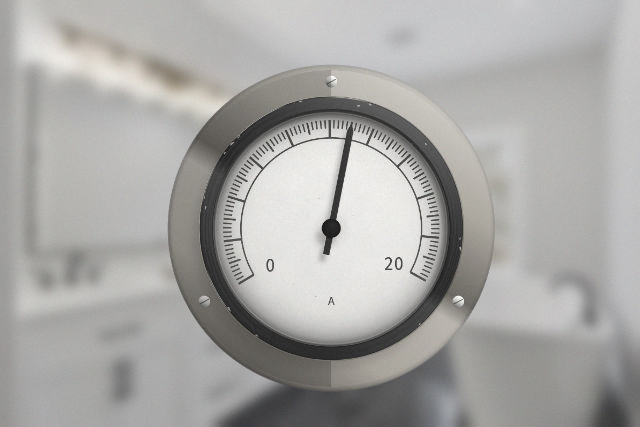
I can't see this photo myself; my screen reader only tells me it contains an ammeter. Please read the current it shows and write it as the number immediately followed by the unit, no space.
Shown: 11A
